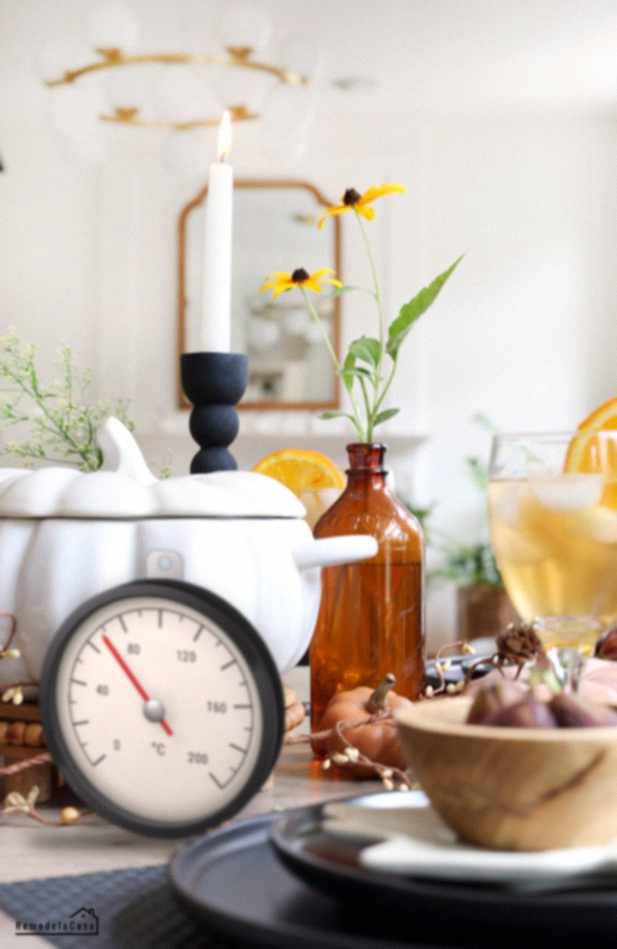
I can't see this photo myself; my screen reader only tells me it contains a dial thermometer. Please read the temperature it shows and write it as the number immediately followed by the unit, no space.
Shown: 70°C
